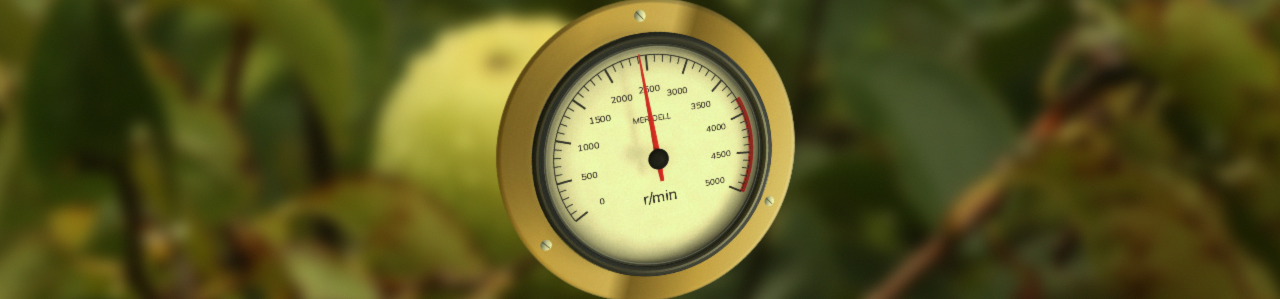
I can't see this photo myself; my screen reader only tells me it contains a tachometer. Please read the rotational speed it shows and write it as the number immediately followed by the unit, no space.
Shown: 2400rpm
